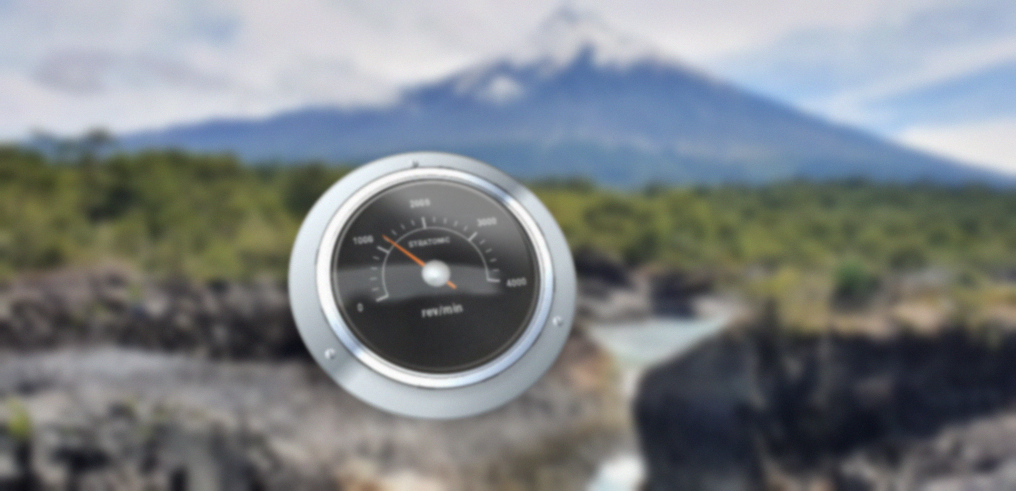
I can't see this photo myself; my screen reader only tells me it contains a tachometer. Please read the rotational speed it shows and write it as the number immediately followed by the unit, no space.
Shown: 1200rpm
